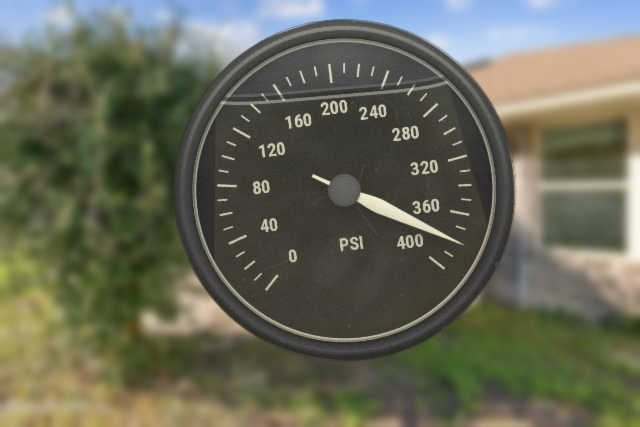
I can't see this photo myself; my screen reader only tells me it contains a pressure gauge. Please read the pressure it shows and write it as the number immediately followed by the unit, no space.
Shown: 380psi
